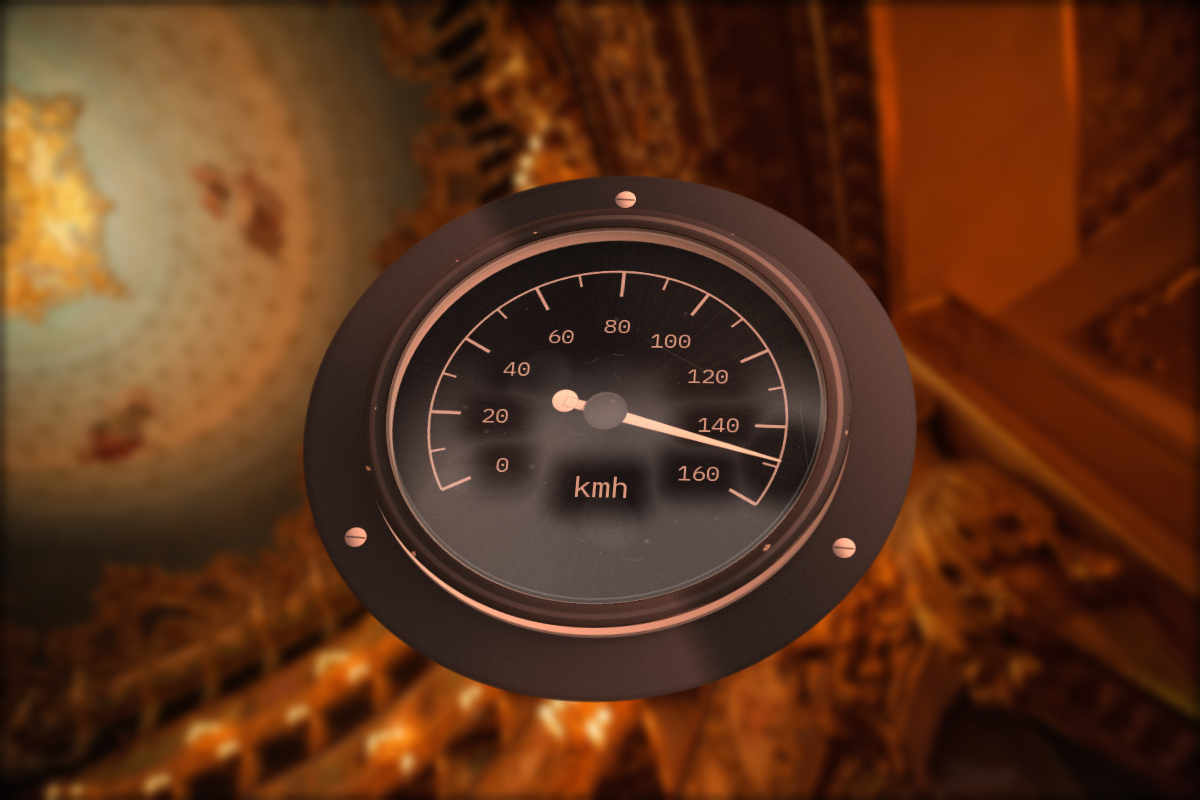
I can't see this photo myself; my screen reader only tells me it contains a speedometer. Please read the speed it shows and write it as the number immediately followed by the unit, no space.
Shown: 150km/h
